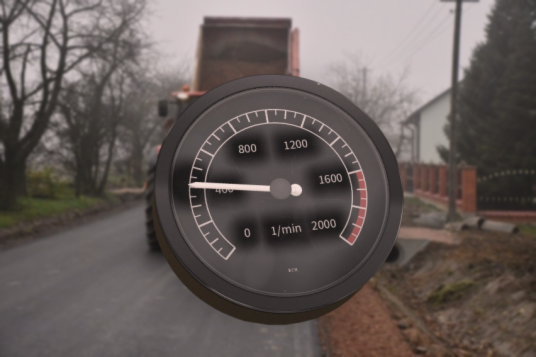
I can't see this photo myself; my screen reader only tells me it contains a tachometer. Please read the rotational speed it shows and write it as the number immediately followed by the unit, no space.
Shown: 400rpm
